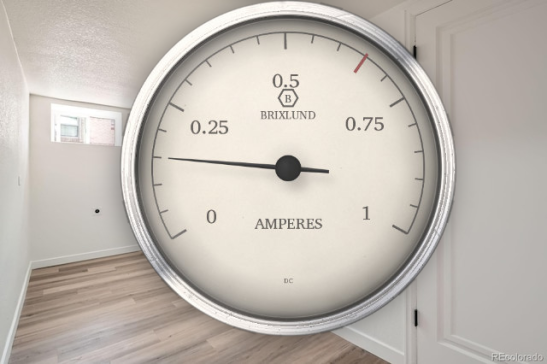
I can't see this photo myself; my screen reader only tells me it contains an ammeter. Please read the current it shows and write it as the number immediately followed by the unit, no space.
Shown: 0.15A
